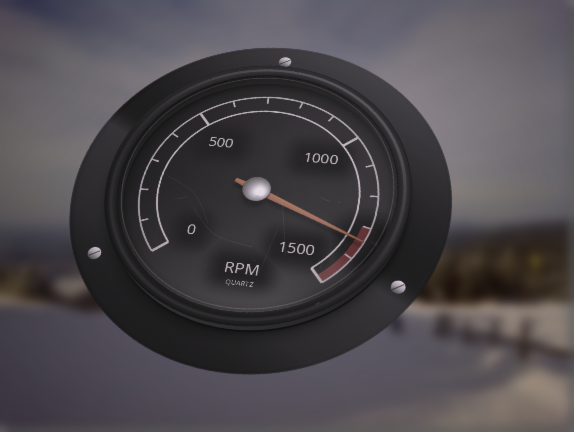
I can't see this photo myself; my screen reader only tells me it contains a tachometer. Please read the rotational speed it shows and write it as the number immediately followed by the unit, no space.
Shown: 1350rpm
